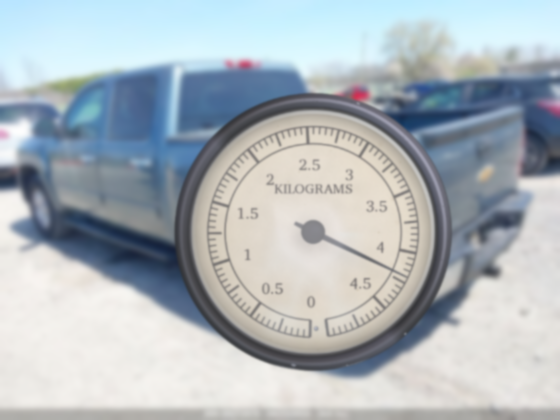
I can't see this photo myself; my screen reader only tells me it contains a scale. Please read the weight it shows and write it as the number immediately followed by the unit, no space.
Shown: 4.2kg
